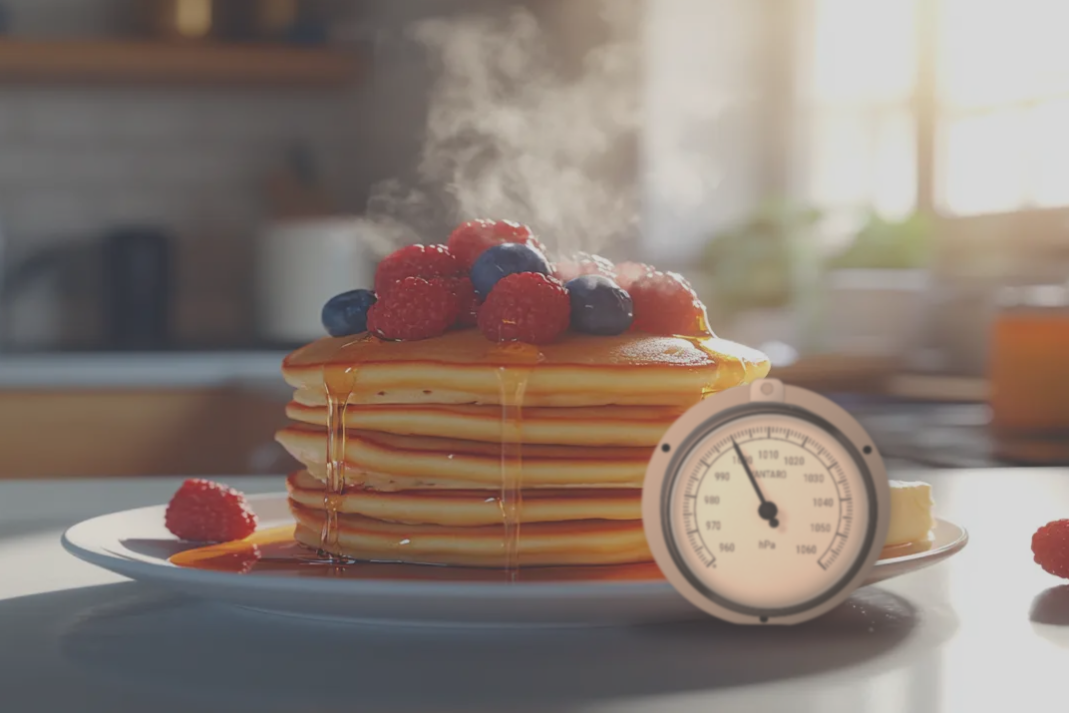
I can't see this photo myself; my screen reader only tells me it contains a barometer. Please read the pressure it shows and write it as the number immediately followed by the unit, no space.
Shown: 1000hPa
